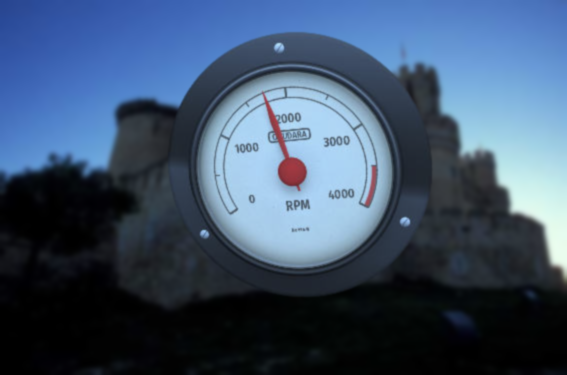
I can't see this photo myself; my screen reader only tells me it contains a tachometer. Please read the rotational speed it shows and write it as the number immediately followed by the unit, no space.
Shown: 1750rpm
